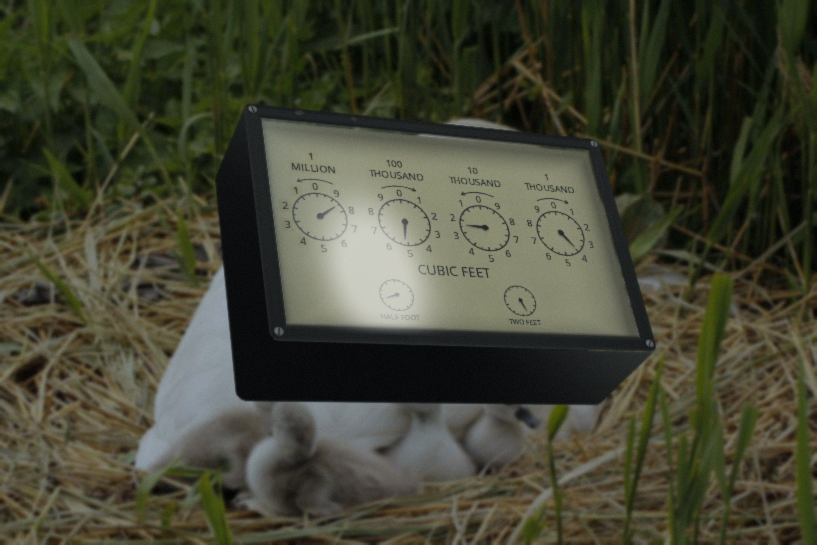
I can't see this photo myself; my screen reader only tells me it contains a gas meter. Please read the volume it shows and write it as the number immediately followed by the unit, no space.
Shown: 852400ft³
